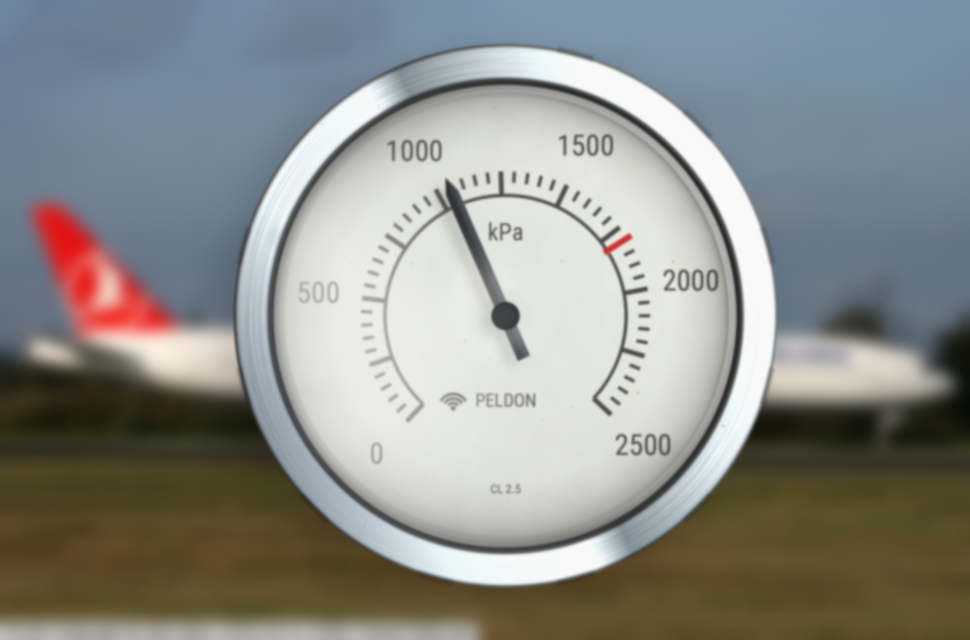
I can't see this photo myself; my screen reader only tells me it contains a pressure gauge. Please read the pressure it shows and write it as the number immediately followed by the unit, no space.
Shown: 1050kPa
